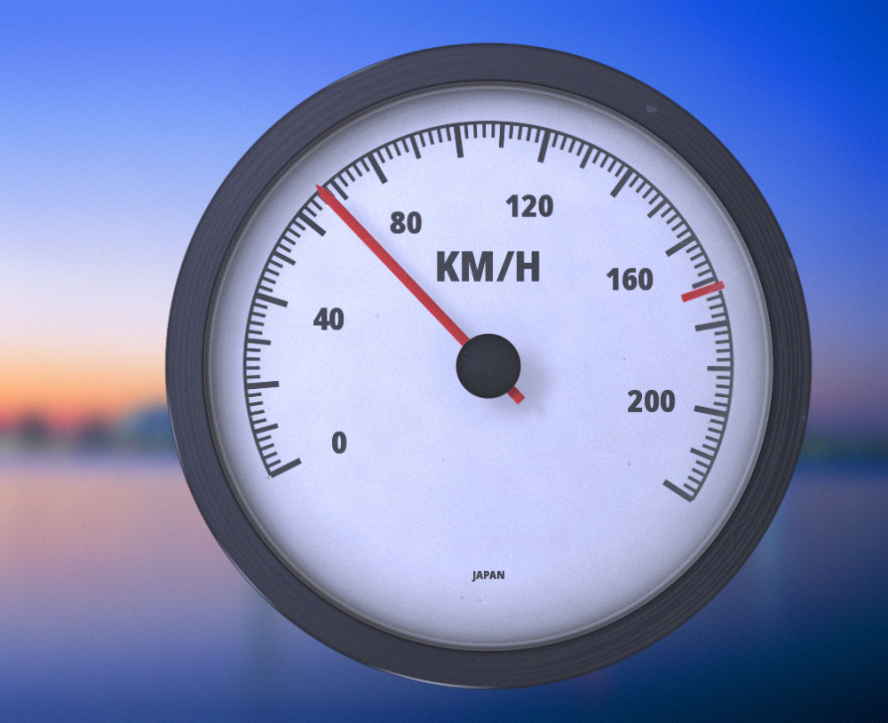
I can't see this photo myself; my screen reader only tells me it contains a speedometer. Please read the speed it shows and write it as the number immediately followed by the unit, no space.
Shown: 67km/h
